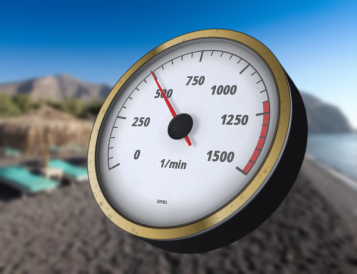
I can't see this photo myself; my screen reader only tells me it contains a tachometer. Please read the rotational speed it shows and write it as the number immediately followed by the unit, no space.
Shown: 500rpm
